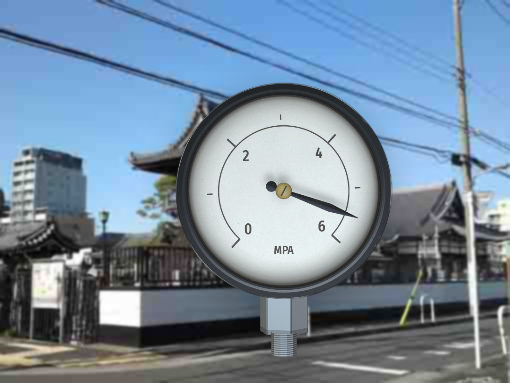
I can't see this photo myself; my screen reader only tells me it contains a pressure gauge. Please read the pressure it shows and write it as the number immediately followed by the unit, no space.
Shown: 5.5MPa
